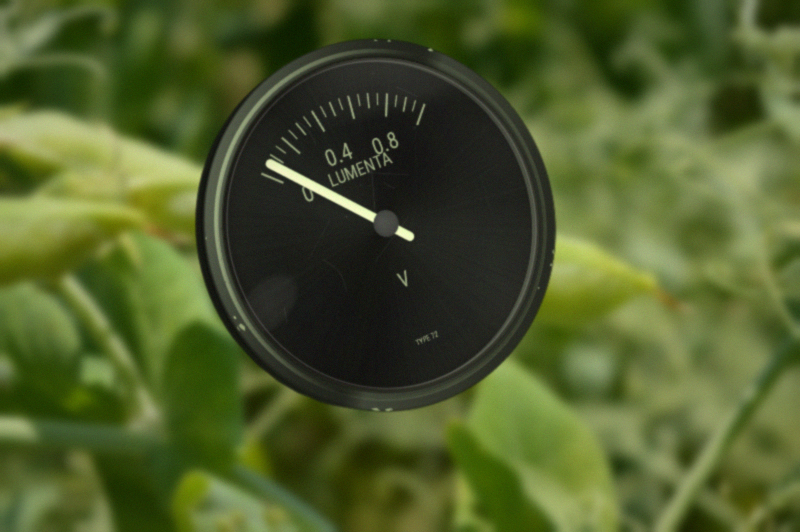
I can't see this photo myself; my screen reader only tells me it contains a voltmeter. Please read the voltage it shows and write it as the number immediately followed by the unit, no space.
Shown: 0.05V
